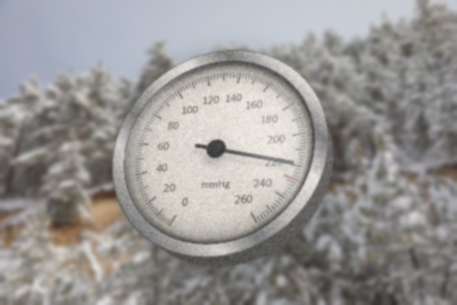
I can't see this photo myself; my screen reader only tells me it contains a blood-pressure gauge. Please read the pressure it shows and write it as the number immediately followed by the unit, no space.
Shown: 220mmHg
